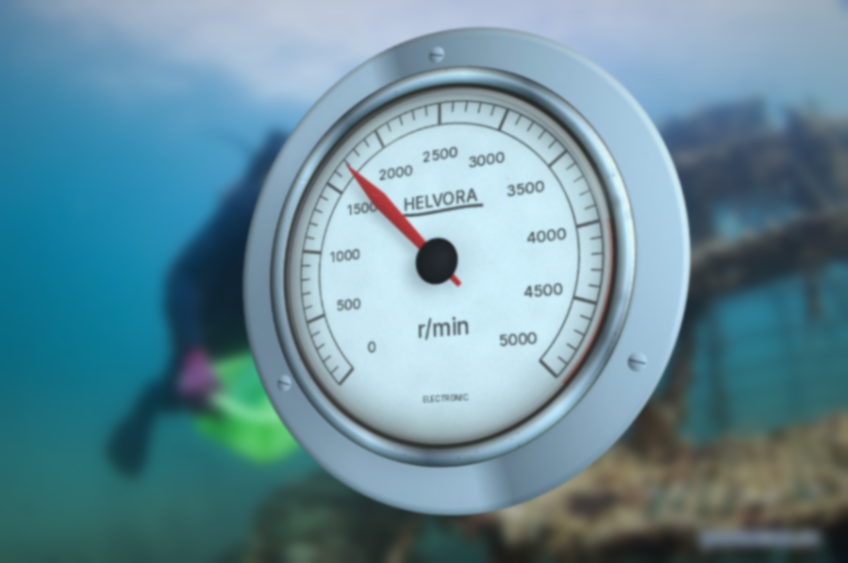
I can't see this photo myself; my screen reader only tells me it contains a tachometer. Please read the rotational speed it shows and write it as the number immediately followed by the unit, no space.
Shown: 1700rpm
